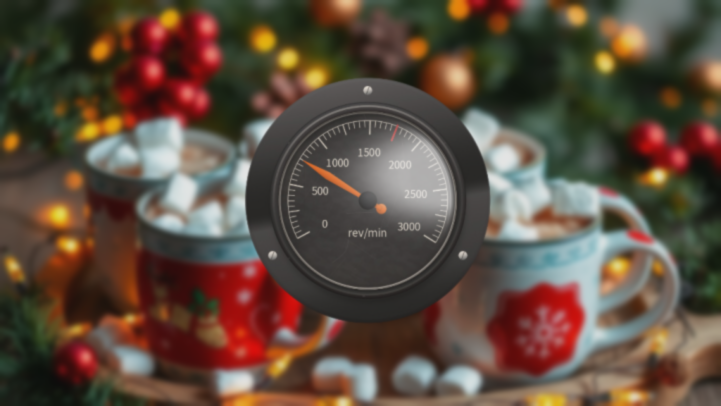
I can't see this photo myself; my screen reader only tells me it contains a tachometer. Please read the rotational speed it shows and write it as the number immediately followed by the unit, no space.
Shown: 750rpm
